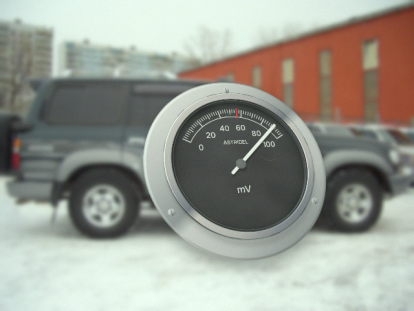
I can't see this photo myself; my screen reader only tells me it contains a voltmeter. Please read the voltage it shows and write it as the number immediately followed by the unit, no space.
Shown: 90mV
